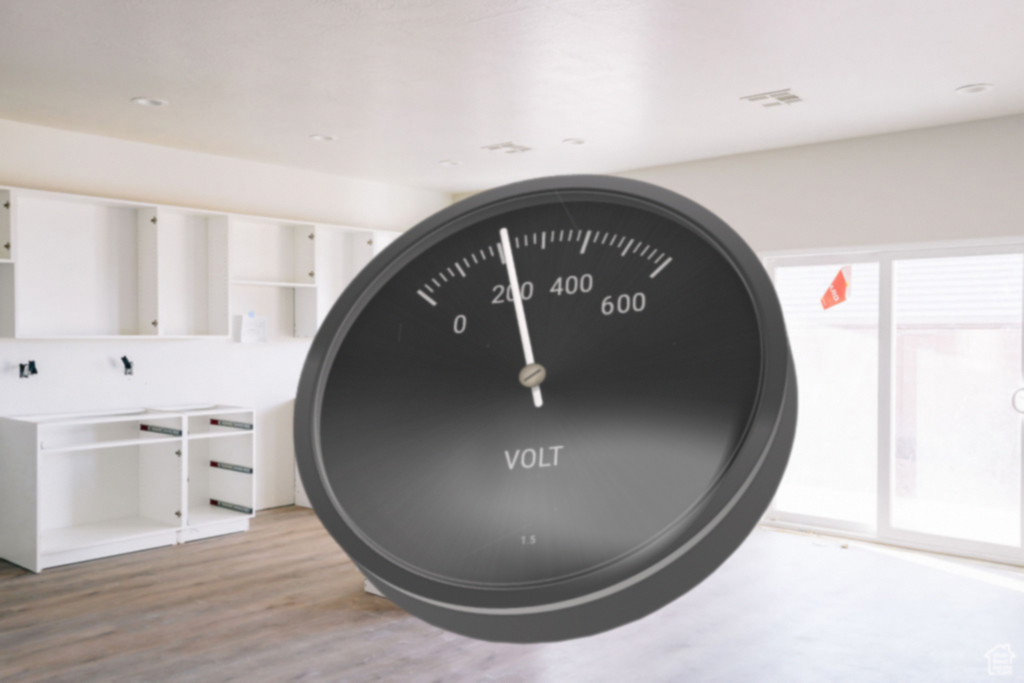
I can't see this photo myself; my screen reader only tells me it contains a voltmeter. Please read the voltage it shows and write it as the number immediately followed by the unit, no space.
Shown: 220V
